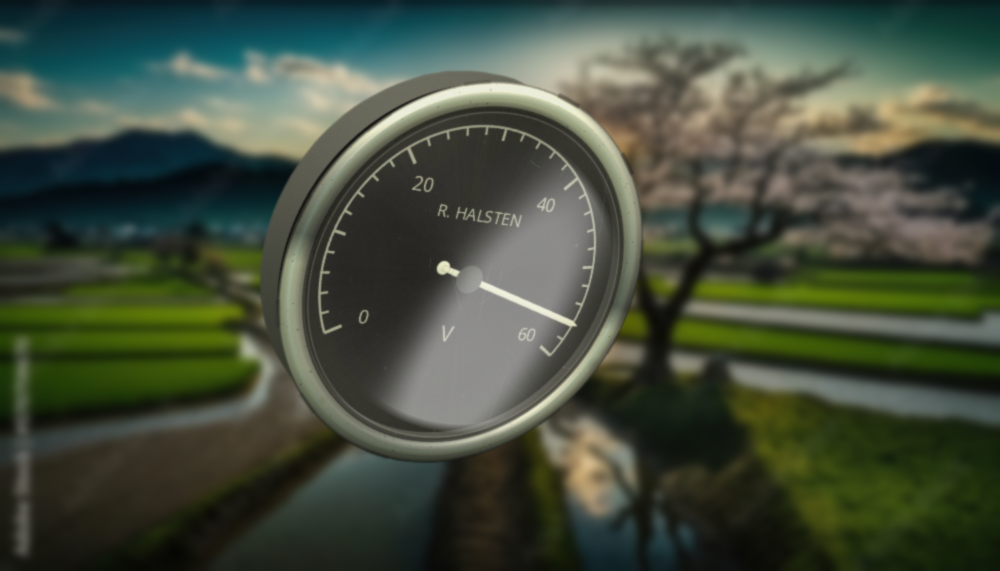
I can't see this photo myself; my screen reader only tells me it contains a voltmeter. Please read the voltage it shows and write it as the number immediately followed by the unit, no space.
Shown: 56V
